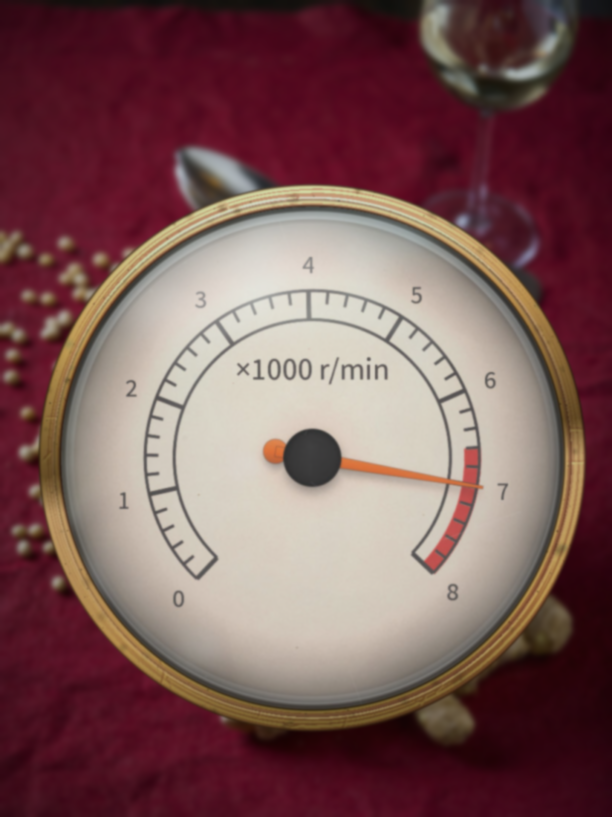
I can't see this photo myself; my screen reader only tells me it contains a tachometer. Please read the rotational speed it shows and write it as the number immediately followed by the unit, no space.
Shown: 7000rpm
